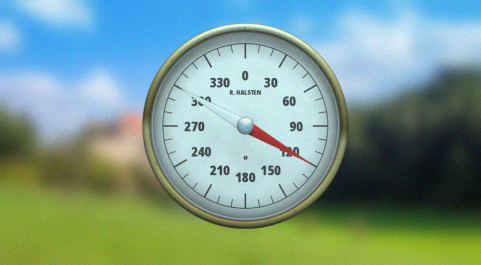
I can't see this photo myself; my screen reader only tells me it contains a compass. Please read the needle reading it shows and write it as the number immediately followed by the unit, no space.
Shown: 120°
